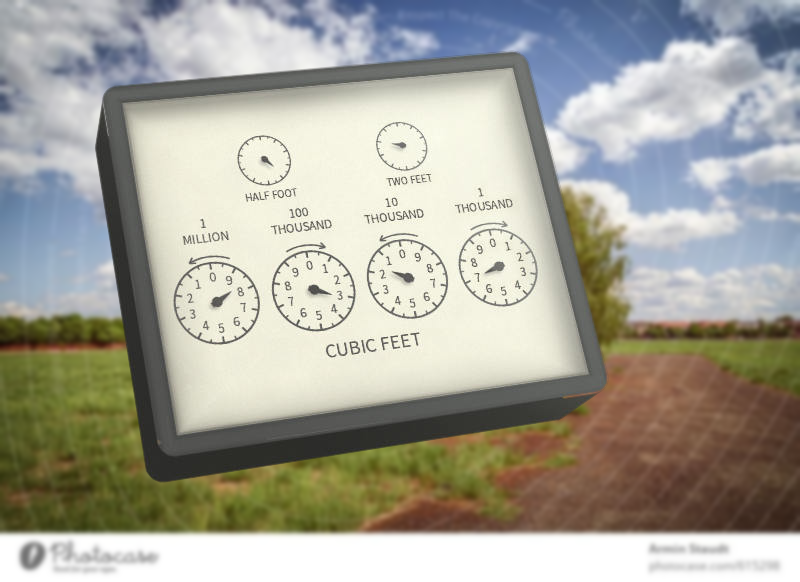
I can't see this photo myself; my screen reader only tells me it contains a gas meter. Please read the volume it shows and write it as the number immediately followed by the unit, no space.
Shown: 831700ft³
